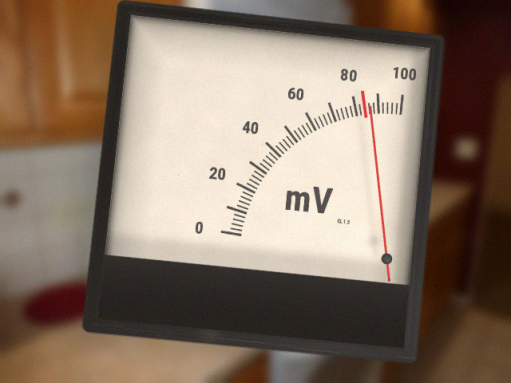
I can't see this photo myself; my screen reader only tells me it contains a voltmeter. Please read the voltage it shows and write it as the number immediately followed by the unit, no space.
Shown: 86mV
